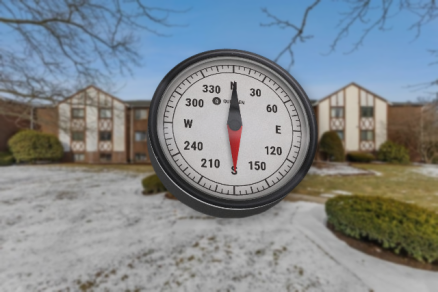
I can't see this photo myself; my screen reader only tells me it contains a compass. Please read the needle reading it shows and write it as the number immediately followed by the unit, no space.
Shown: 180°
